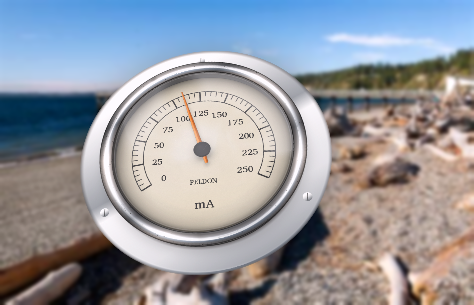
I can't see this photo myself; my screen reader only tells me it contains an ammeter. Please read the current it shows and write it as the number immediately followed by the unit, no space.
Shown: 110mA
